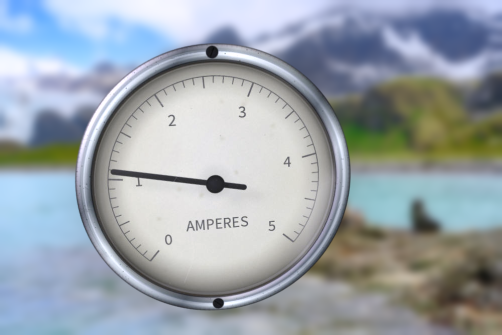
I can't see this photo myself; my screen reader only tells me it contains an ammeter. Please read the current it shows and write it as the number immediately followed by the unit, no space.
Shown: 1.1A
